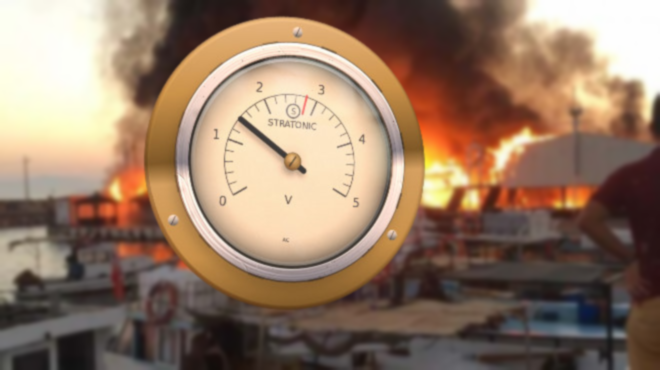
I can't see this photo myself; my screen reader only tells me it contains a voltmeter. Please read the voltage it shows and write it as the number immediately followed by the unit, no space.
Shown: 1.4V
